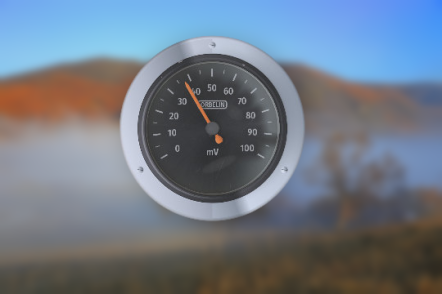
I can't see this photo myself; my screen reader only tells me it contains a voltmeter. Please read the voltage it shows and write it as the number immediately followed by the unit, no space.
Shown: 37.5mV
